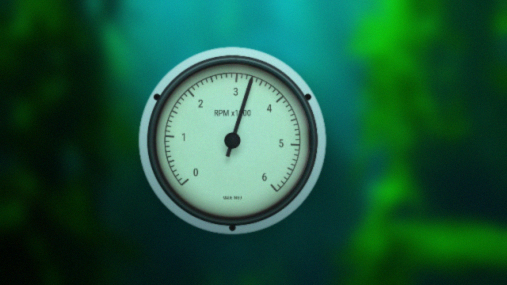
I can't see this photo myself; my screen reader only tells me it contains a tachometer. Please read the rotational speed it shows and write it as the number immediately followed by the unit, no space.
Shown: 3300rpm
